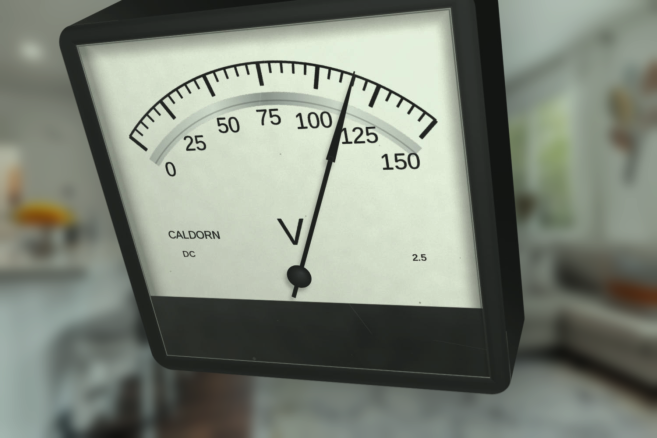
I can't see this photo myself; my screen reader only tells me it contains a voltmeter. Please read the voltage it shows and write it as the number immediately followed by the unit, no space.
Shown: 115V
